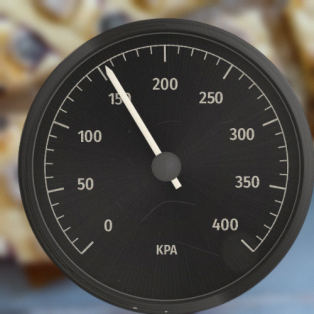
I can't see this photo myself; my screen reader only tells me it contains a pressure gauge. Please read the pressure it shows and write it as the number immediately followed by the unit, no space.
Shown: 155kPa
